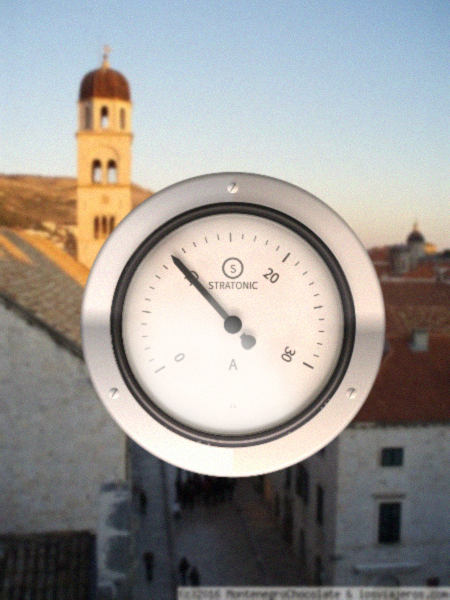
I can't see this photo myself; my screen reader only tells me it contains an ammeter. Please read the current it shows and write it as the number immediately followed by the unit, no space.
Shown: 10A
